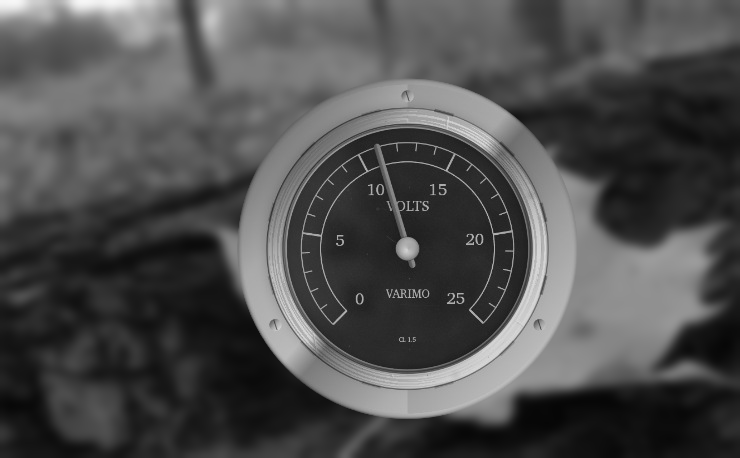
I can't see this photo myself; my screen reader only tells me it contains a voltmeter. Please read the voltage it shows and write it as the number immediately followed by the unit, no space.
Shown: 11V
